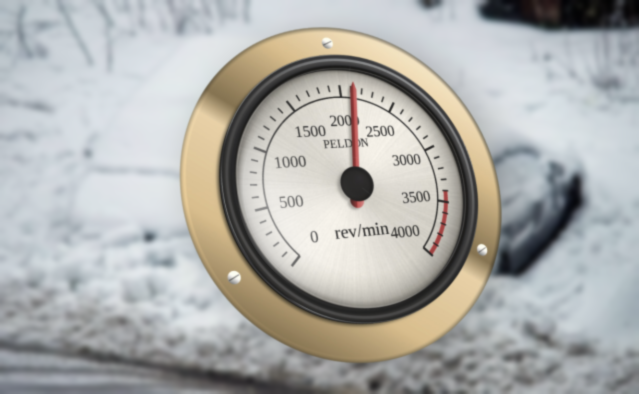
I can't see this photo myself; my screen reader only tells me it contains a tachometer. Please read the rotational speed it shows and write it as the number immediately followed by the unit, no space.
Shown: 2100rpm
